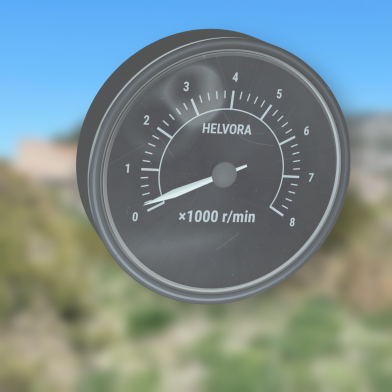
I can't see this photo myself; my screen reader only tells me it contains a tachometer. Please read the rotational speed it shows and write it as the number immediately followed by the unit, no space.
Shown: 200rpm
